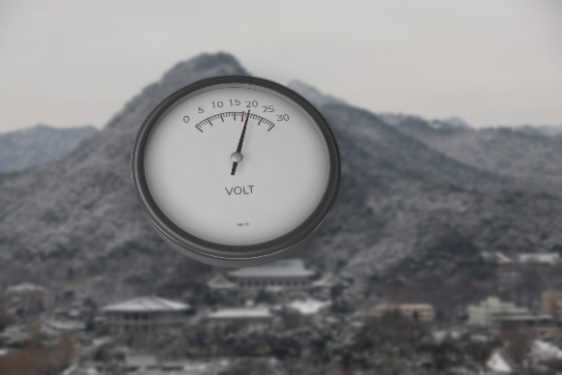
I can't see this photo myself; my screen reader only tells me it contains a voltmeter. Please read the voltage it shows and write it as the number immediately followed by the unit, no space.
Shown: 20V
